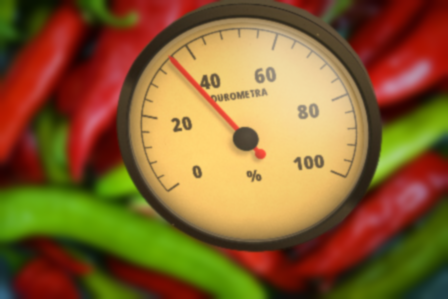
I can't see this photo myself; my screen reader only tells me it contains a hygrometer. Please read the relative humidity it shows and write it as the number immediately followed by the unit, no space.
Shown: 36%
